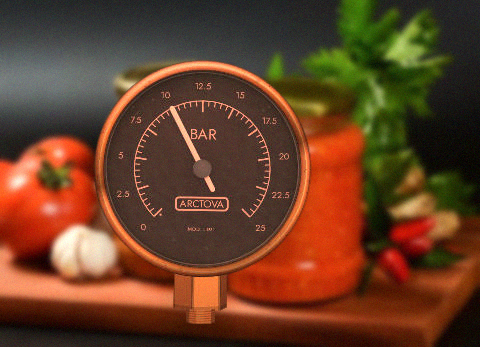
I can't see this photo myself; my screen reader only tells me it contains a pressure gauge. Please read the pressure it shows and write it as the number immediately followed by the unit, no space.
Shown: 10bar
